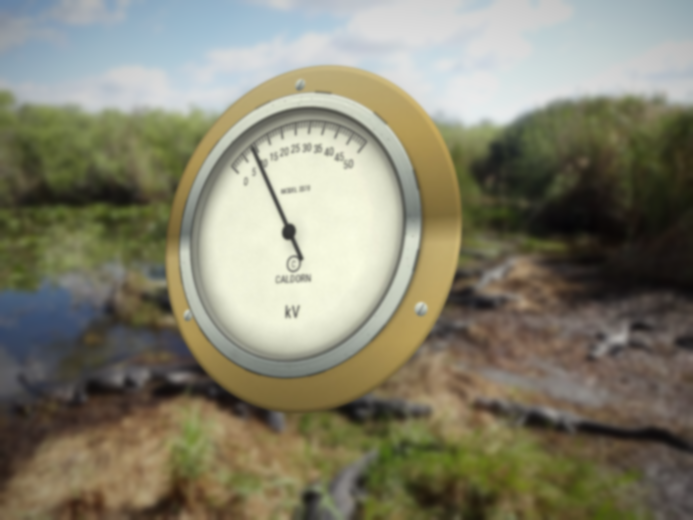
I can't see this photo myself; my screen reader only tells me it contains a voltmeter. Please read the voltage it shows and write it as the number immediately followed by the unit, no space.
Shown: 10kV
